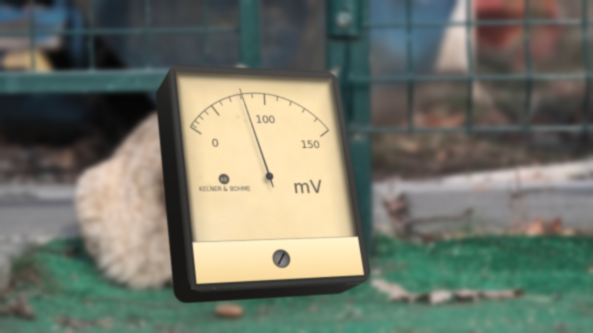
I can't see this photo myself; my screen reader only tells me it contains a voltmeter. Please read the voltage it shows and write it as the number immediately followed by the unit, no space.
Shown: 80mV
